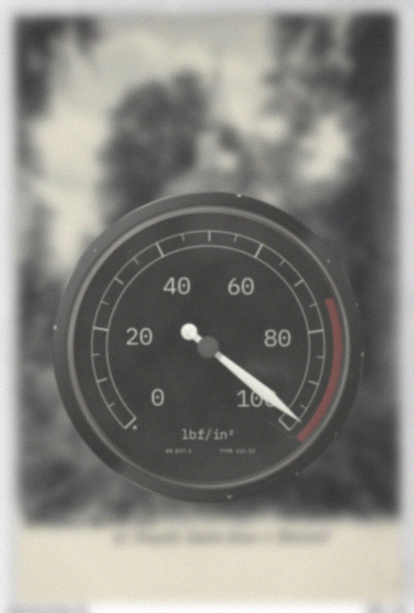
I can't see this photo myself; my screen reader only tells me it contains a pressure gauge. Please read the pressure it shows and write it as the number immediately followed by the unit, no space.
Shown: 97.5psi
